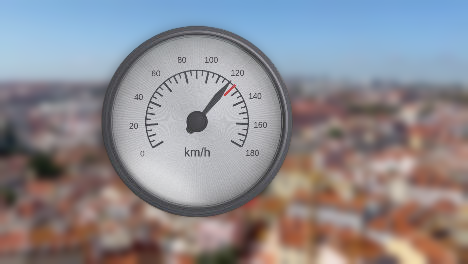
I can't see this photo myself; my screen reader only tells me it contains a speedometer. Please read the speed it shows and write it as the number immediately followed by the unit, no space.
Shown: 120km/h
